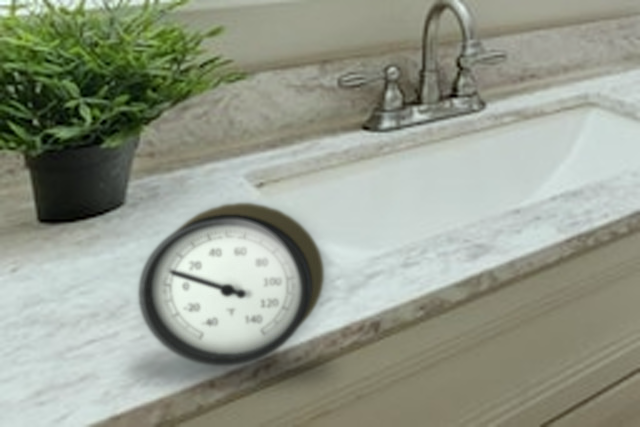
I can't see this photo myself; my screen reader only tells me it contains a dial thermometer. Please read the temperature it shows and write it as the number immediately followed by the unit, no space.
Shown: 10°F
